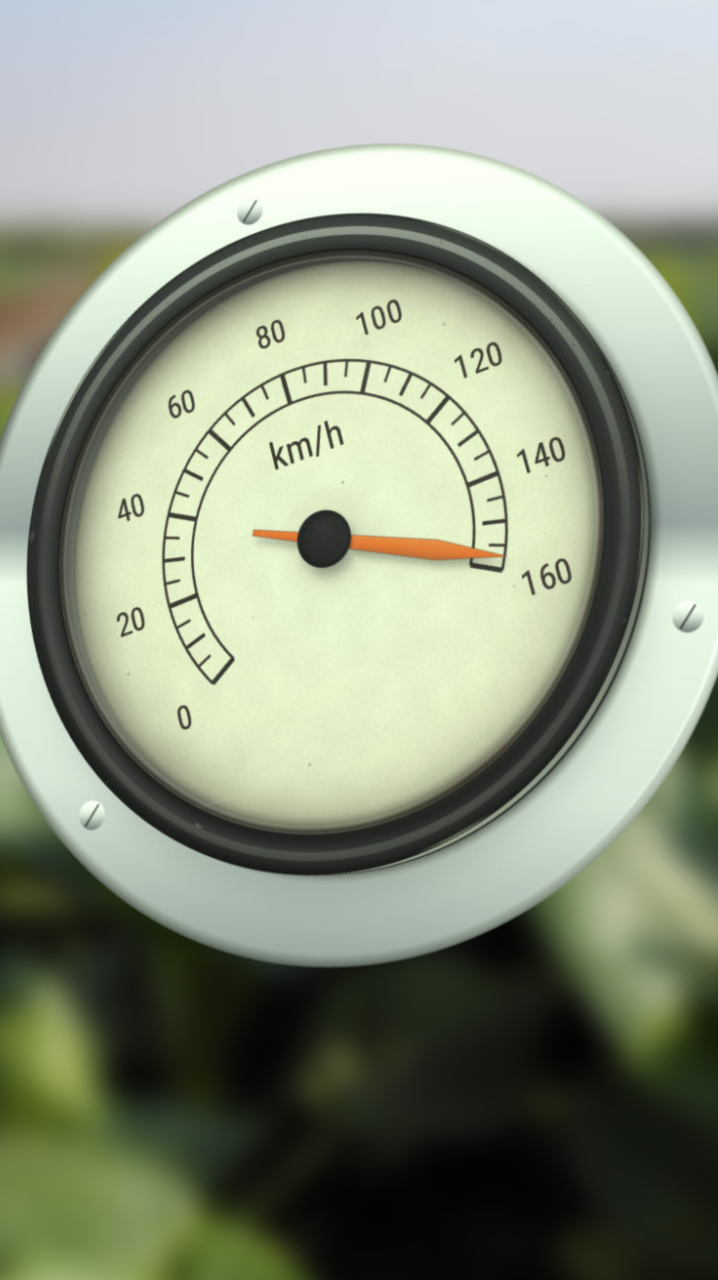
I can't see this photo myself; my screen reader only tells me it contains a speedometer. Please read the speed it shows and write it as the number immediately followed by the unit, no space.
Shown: 157.5km/h
